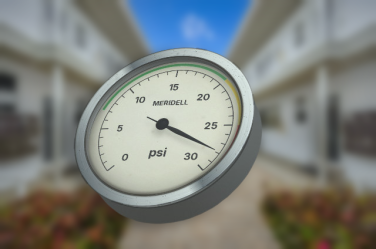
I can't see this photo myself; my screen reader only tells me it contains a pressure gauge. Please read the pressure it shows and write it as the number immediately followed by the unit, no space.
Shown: 28psi
